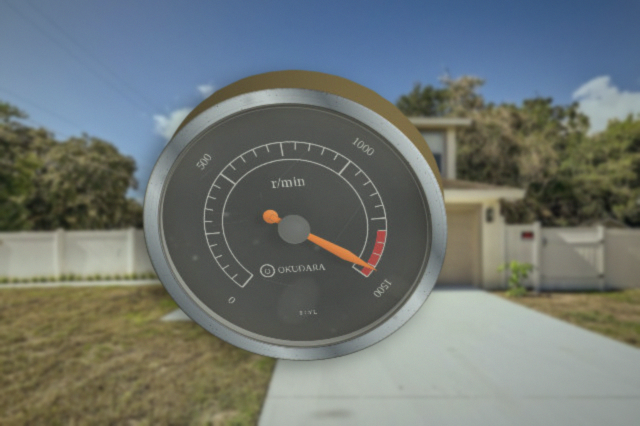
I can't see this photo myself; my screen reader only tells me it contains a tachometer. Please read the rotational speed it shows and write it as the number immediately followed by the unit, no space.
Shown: 1450rpm
